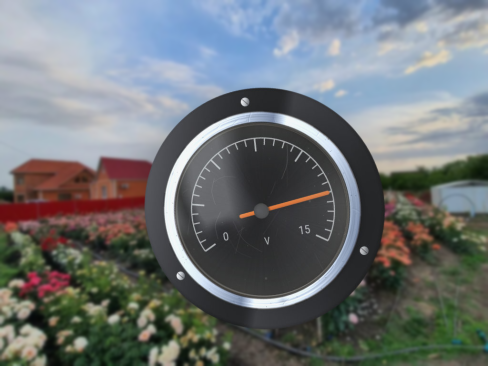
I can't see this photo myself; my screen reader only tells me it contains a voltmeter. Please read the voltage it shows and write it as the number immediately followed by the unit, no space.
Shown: 12.5V
